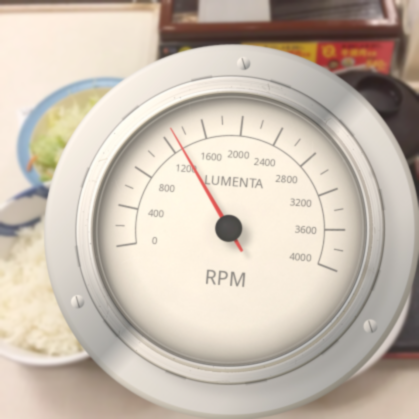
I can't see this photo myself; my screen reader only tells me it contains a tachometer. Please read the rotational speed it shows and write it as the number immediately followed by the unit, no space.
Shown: 1300rpm
